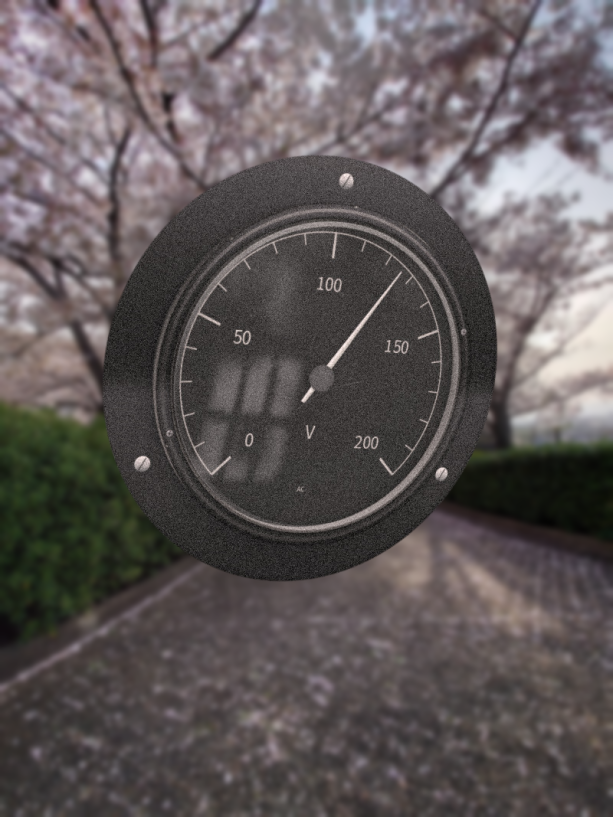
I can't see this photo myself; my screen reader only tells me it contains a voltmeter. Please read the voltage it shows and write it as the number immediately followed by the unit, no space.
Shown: 125V
